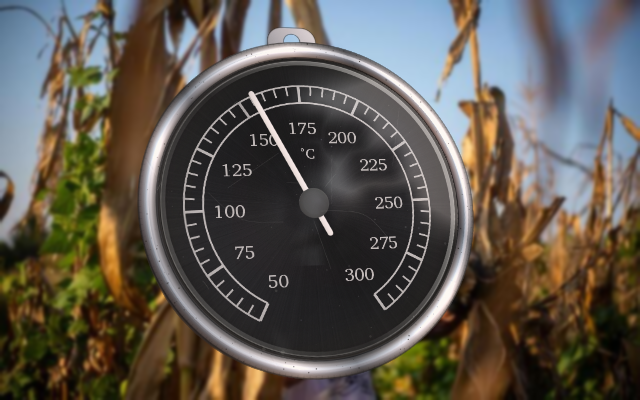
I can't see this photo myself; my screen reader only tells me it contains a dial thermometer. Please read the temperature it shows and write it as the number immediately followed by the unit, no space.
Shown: 155°C
